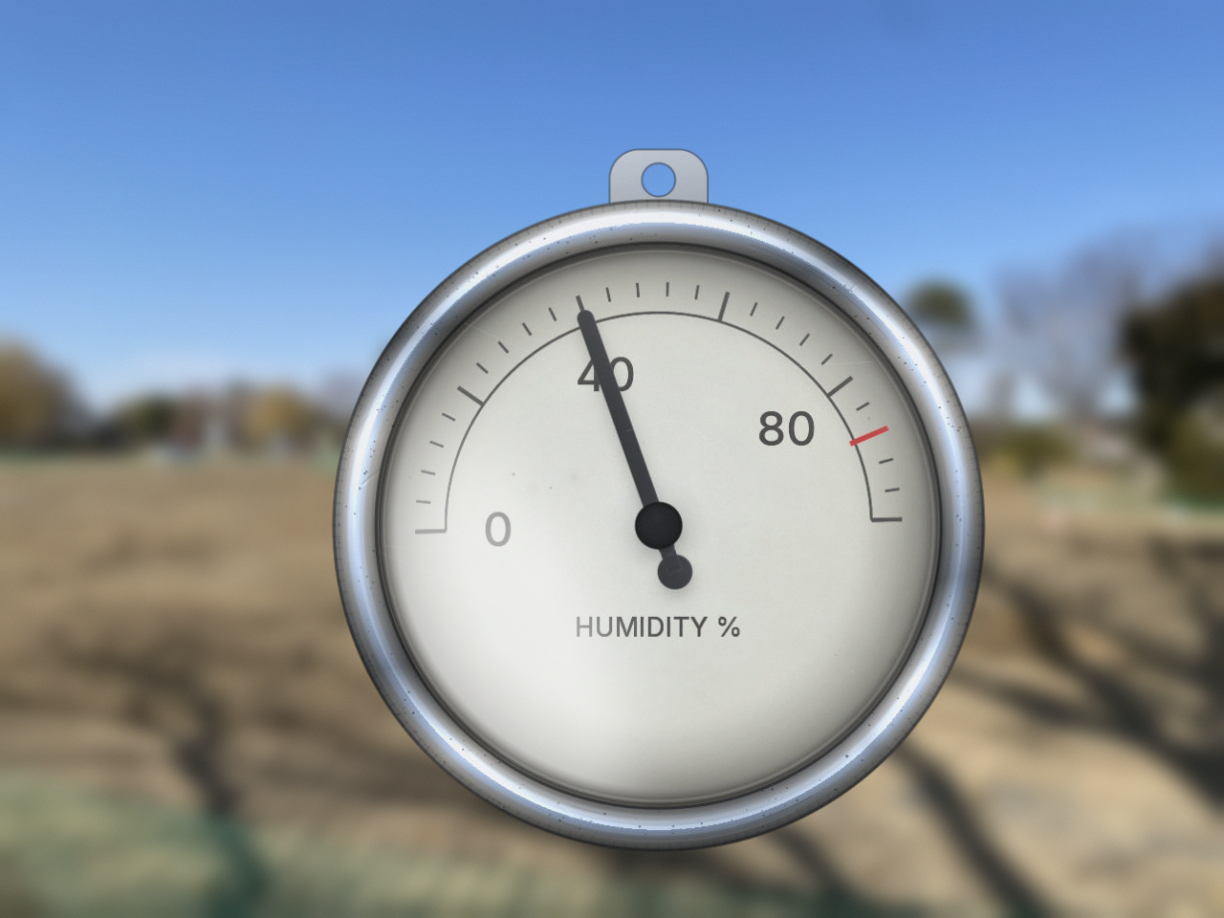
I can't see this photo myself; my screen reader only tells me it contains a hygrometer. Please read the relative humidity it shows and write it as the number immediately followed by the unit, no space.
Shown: 40%
